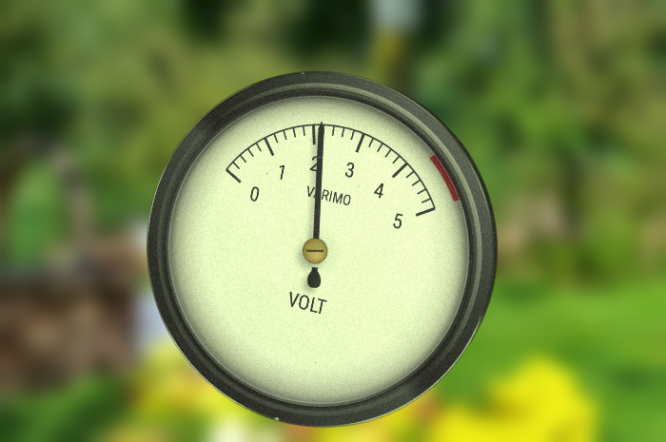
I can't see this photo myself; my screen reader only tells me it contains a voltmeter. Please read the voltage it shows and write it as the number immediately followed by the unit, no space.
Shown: 2.2V
